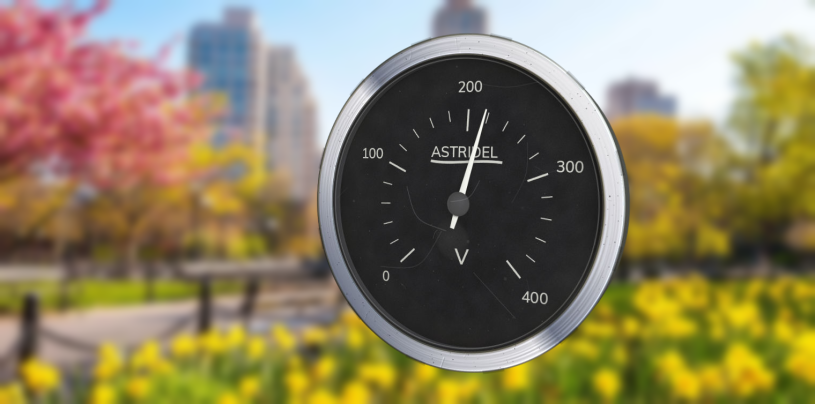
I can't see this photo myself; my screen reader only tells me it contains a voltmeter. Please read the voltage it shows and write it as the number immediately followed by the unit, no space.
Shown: 220V
